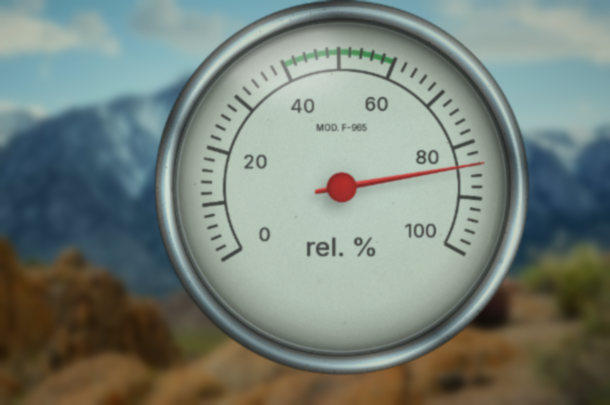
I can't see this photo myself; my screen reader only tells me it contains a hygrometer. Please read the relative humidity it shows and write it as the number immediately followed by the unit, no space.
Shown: 84%
